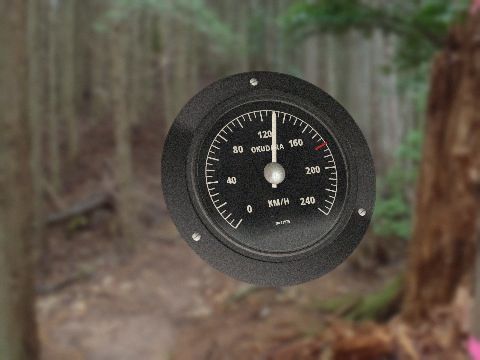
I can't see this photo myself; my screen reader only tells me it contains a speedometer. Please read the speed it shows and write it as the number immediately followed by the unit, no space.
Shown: 130km/h
